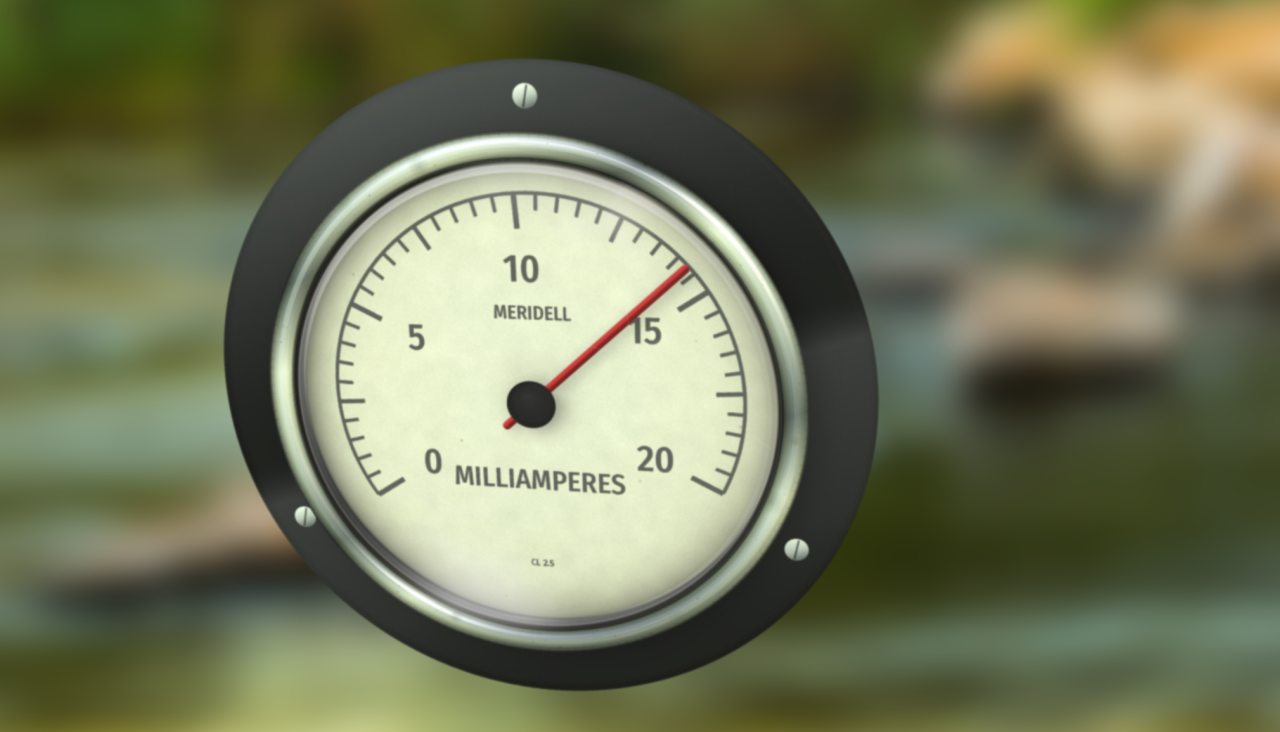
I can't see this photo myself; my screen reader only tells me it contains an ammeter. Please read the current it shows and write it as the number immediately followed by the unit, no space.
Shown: 14.25mA
